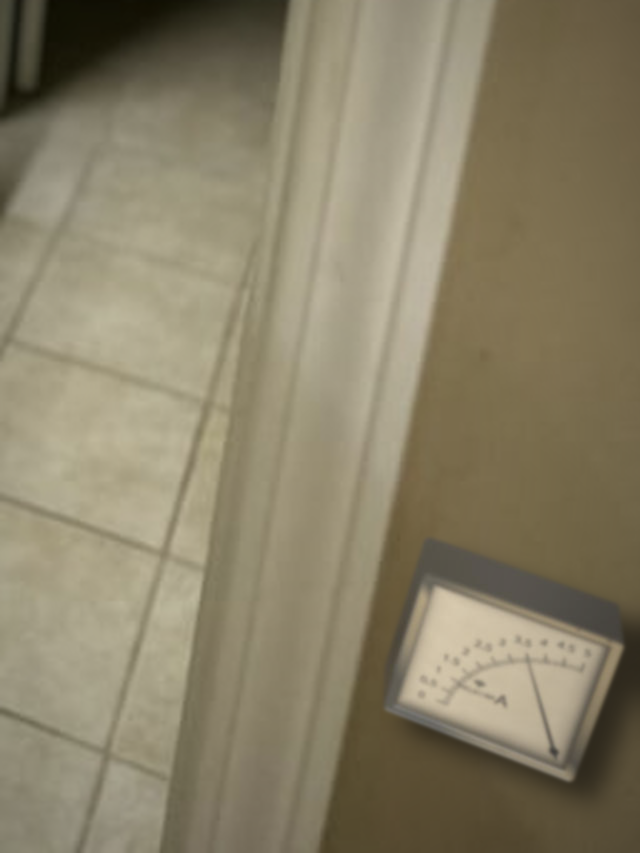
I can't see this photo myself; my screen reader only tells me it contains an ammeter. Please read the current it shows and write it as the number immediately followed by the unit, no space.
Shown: 3.5A
